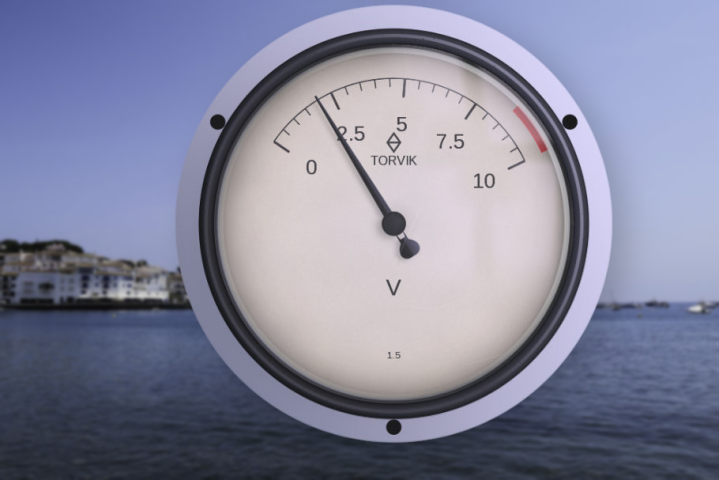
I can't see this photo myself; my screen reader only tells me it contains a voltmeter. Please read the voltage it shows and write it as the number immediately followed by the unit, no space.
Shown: 2V
